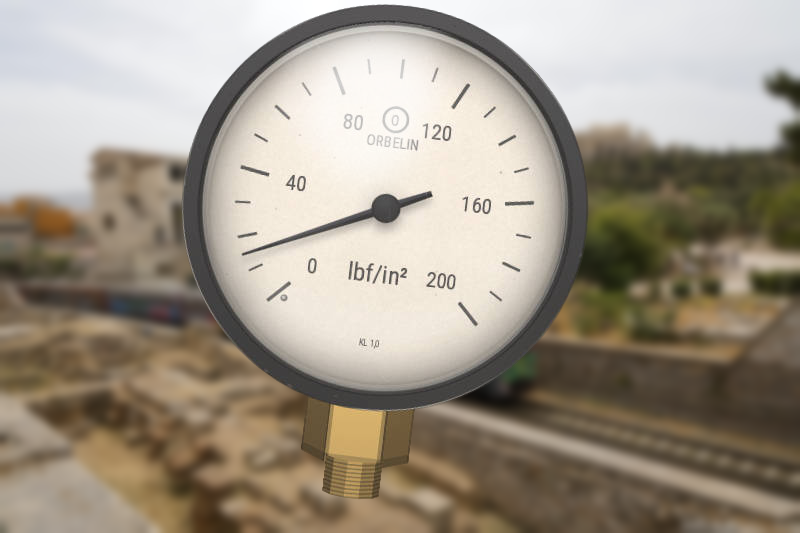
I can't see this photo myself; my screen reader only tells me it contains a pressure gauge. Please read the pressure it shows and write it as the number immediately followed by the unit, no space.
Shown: 15psi
